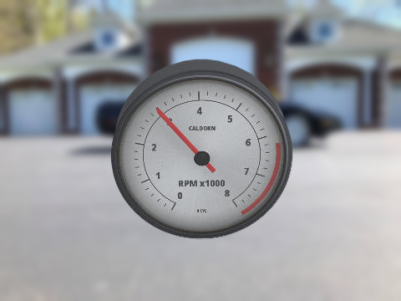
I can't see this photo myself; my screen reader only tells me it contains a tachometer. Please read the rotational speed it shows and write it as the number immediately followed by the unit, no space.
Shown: 3000rpm
